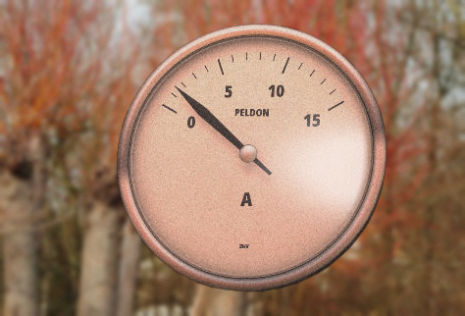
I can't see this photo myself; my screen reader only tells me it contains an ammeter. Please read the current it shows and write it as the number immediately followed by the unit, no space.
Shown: 1.5A
